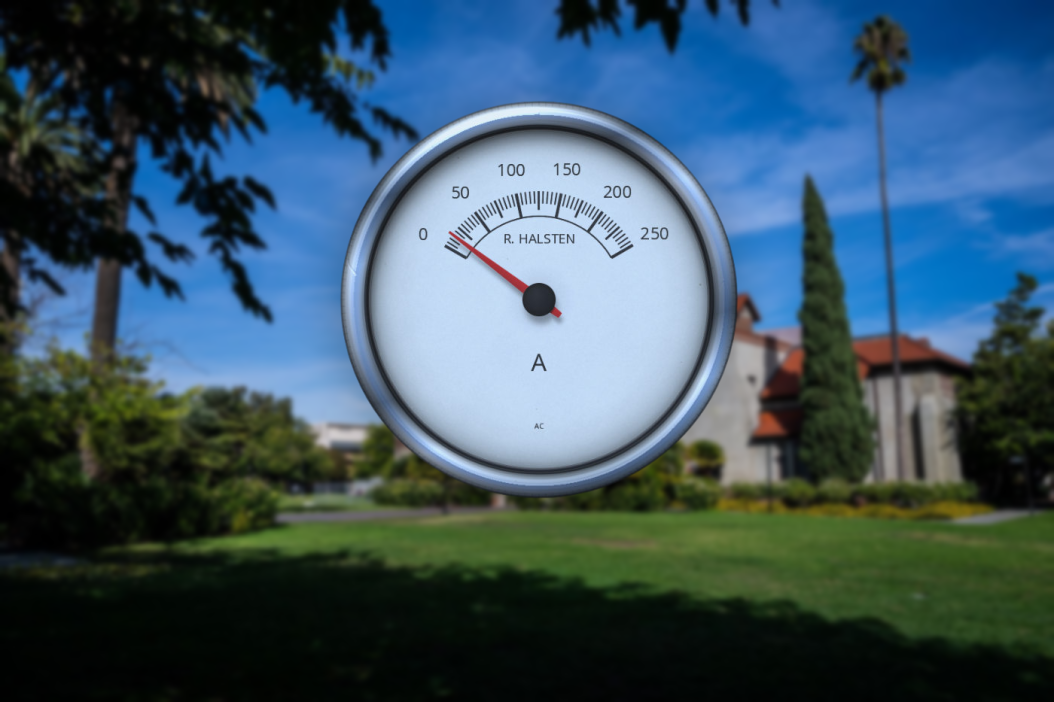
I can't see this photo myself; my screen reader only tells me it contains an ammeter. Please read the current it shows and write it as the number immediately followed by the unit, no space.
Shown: 15A
